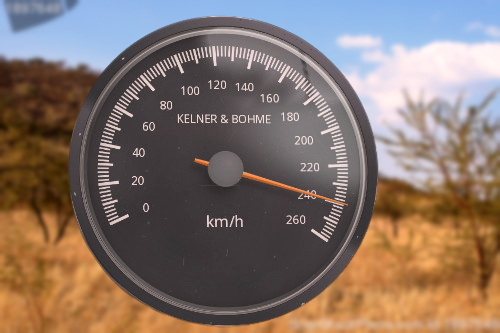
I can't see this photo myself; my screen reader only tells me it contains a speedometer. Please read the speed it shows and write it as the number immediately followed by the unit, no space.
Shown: 240km/h
